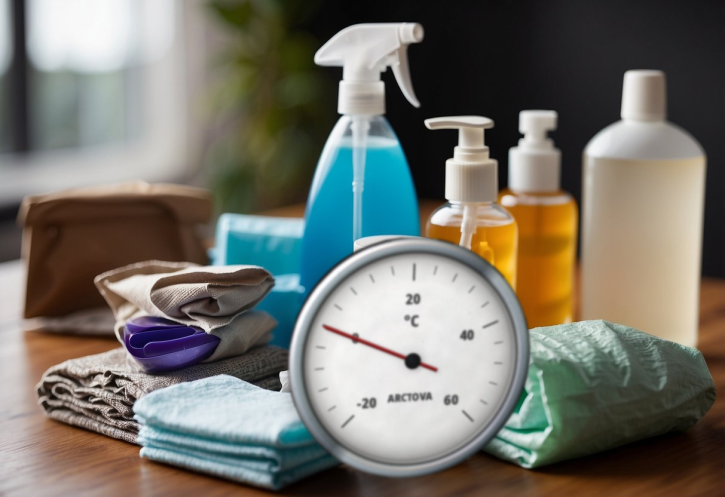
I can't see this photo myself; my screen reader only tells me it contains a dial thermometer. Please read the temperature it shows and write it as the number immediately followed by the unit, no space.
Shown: 0°C
